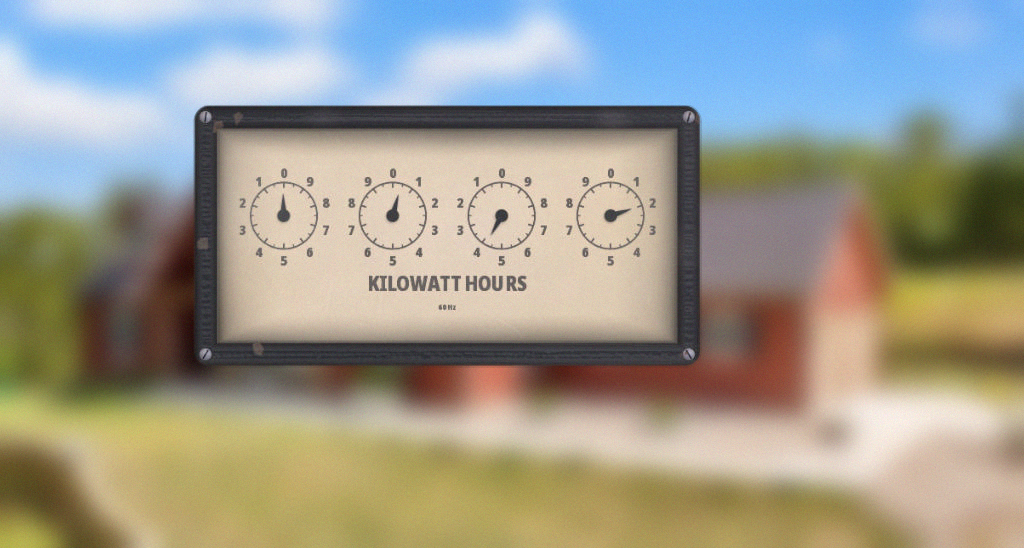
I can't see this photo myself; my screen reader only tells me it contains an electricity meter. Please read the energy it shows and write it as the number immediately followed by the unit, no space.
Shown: 42kWh
